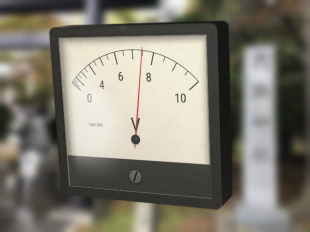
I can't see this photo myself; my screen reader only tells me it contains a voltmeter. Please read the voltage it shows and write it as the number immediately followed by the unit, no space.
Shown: 7.5V
